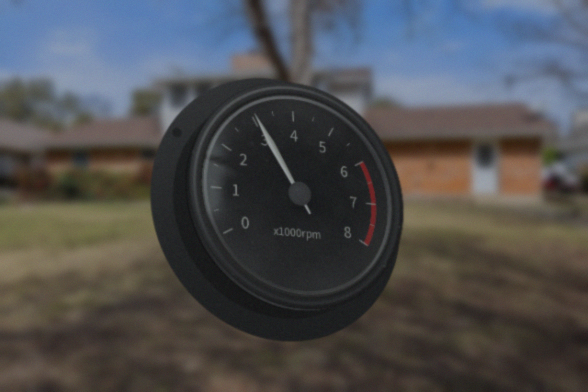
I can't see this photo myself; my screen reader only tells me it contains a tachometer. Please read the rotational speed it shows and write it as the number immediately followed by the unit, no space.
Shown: 3000rpm
